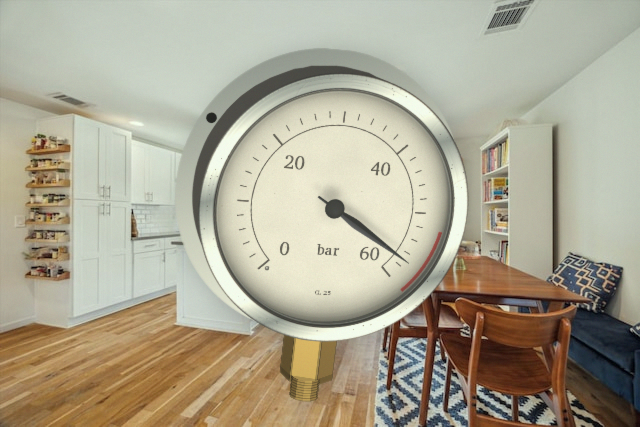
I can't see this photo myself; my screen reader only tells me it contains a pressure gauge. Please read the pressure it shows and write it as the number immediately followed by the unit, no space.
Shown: 57bar
